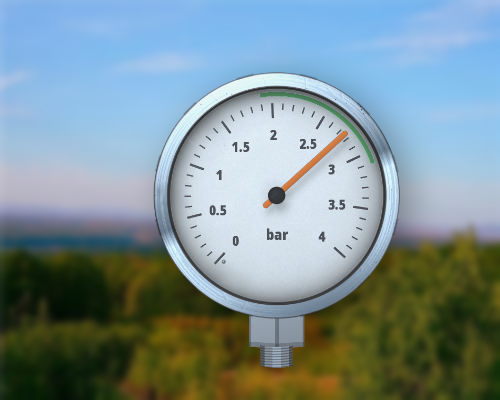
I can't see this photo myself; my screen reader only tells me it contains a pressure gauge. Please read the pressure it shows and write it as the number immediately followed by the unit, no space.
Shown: 2.75bar
